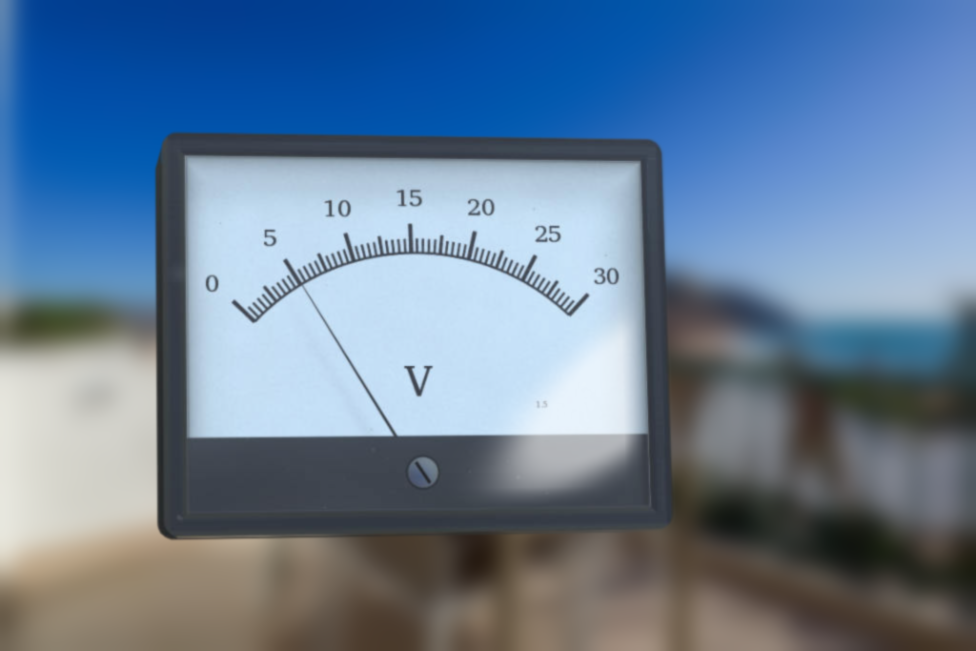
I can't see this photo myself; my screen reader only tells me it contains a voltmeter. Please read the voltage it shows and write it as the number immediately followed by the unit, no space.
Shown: 5V
